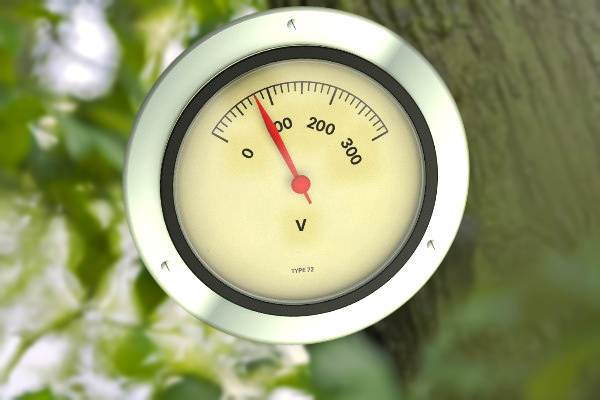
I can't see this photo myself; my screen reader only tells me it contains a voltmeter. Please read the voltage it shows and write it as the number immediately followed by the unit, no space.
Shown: 80V
